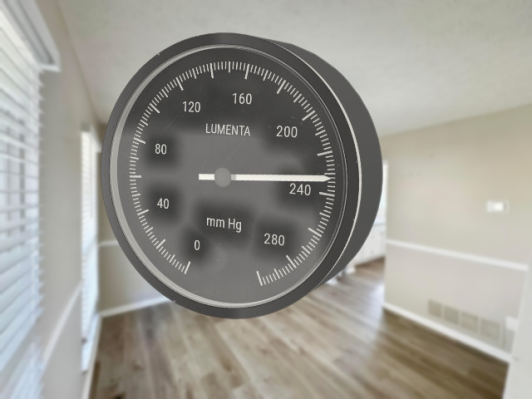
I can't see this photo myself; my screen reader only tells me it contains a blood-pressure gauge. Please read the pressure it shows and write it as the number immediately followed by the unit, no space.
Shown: 232mmHg
